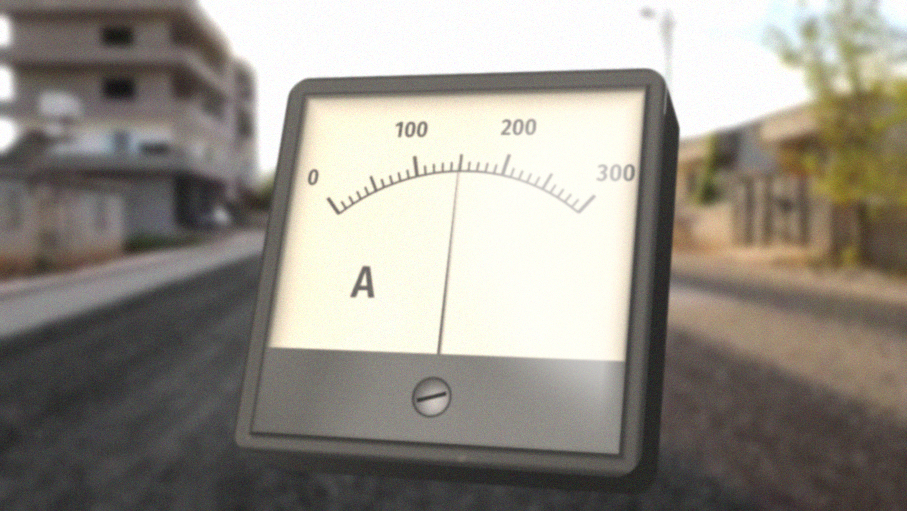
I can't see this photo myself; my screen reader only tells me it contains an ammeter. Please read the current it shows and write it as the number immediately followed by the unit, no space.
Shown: 150A
